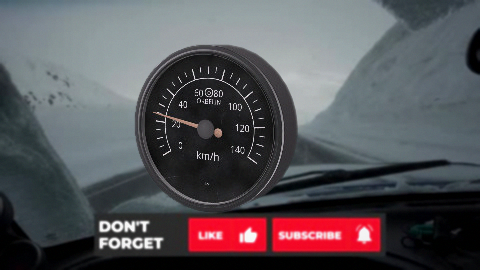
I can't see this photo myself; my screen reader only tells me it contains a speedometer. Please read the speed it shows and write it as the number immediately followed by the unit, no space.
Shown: 25km/h
